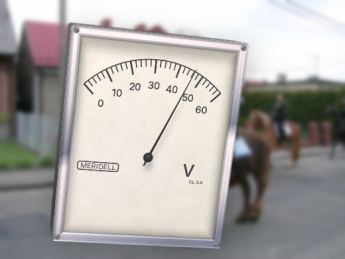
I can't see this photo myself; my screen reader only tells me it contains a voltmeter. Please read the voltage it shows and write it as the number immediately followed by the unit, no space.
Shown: 46V
